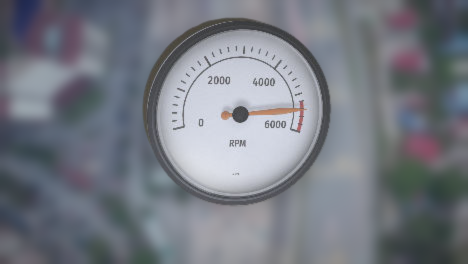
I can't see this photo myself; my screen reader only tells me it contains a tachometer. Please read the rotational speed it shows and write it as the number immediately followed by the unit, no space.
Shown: 5400rpm
